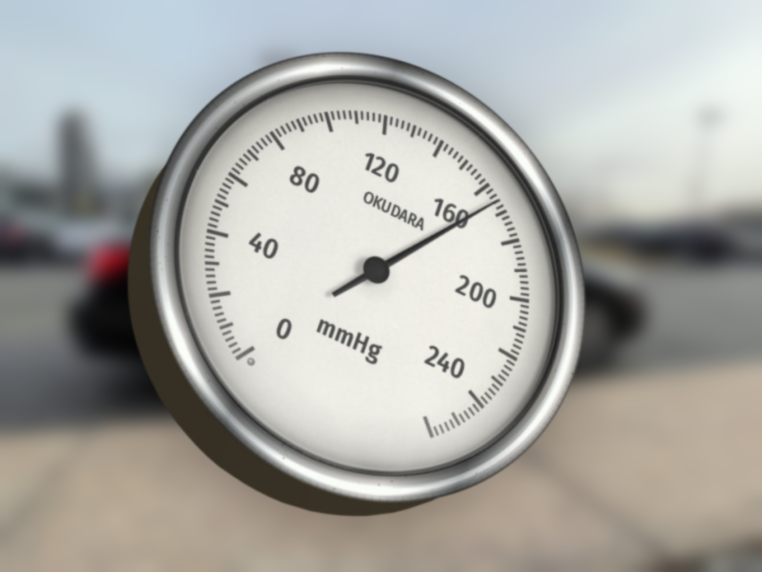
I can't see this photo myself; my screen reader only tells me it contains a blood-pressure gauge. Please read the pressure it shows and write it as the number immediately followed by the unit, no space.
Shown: 166mmHg
